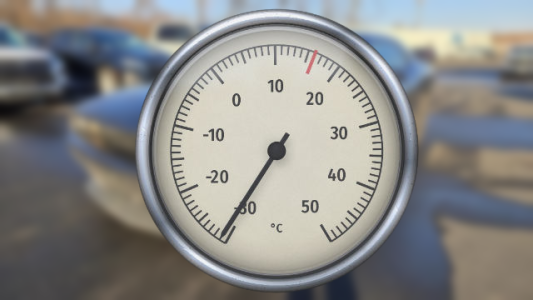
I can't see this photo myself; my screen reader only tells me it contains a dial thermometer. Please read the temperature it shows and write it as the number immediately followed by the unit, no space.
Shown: -29°C
